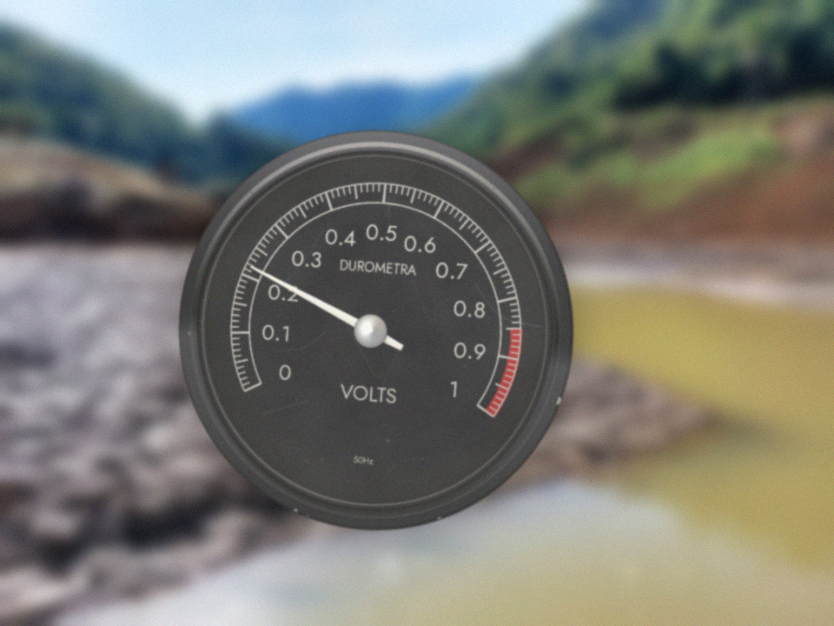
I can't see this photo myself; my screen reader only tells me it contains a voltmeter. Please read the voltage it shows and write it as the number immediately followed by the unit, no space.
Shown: 0.22V
